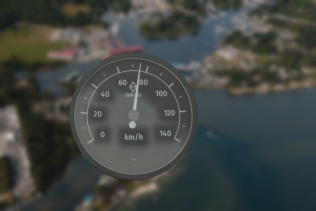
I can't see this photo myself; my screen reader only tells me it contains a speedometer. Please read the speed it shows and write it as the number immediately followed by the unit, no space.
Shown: 75km/h
